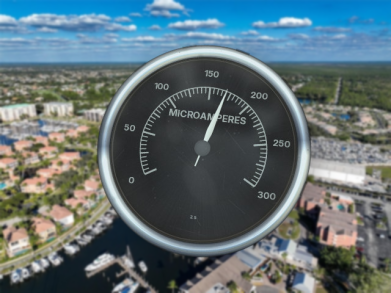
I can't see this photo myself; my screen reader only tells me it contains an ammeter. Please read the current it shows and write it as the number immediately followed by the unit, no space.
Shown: 170µA
